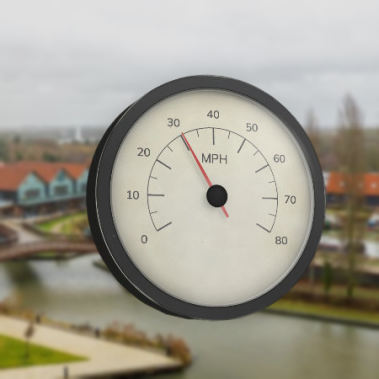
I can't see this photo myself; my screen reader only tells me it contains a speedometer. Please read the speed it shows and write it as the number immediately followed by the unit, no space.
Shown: 30mph
